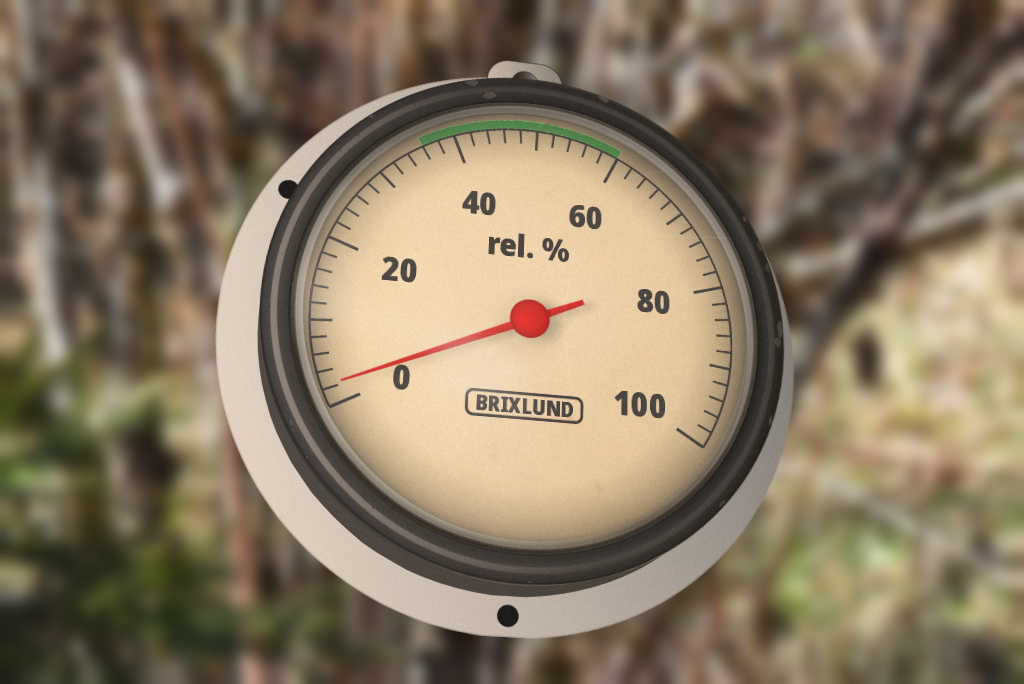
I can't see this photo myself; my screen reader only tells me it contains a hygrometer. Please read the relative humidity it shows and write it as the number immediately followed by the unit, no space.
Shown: 2%
